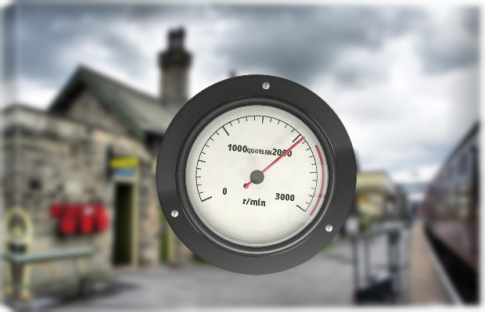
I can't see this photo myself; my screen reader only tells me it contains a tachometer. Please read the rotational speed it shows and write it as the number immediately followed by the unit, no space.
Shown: 2050rpm
